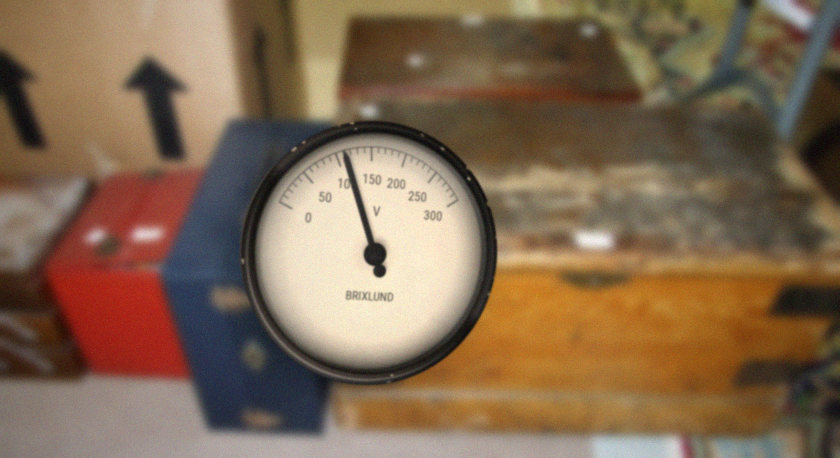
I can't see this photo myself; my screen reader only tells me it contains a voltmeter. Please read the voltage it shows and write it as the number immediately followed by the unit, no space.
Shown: 110V
